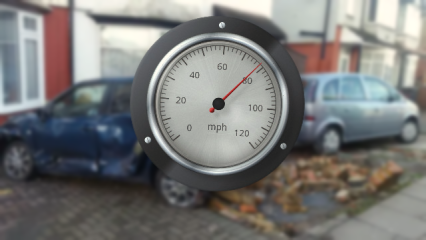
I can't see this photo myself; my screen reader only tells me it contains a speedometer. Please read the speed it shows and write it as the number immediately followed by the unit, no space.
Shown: 78mph
